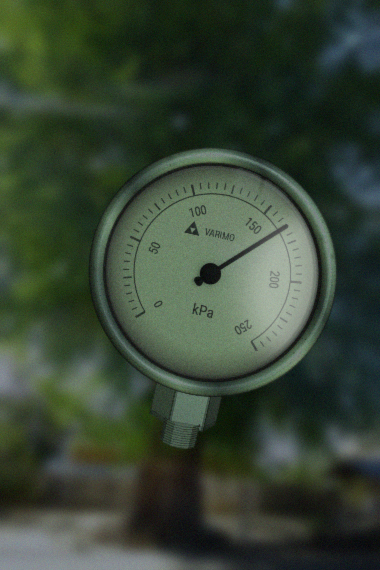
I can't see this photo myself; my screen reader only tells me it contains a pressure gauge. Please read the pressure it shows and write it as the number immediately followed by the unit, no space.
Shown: 165kPa
